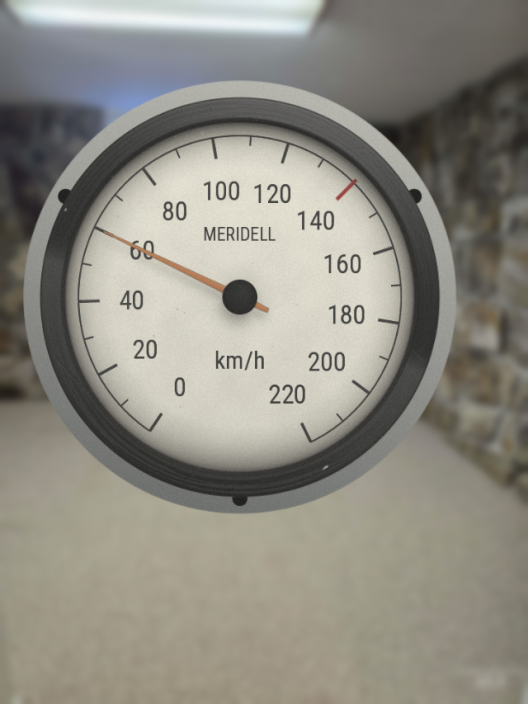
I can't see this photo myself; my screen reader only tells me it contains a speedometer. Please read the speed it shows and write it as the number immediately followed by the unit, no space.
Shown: 60km/h
